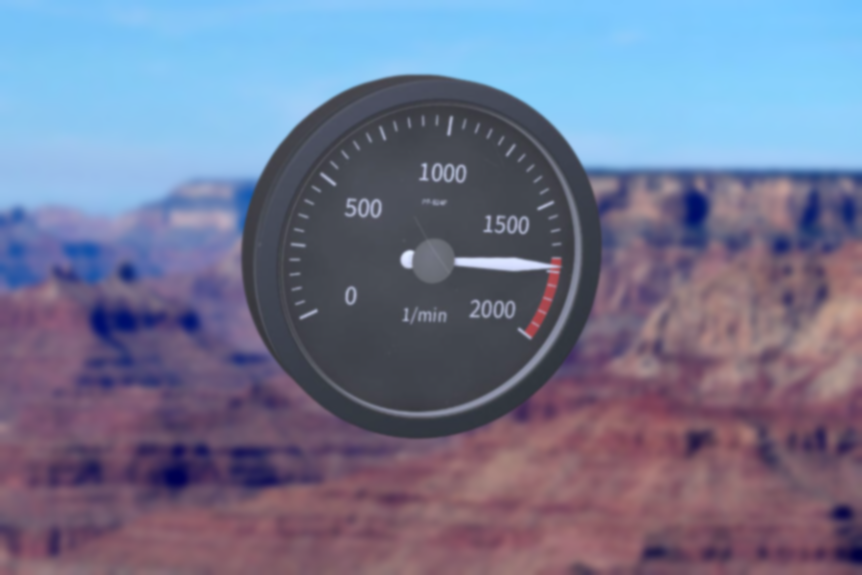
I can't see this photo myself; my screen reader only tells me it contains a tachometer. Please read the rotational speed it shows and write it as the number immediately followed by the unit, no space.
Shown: 1725rpm
